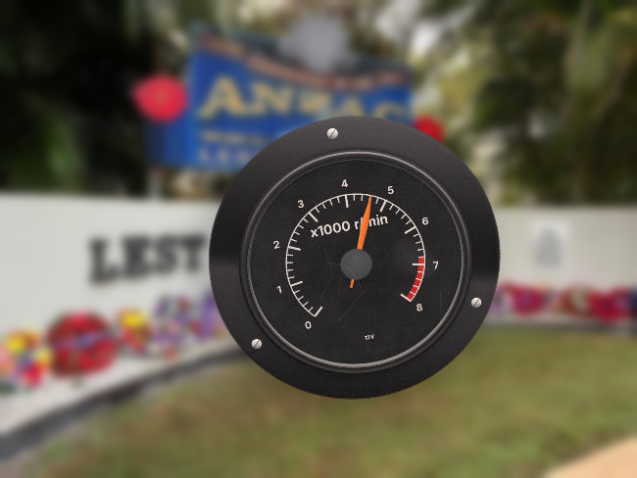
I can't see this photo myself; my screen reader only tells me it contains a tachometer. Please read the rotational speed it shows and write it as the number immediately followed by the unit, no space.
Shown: 4600rpm
